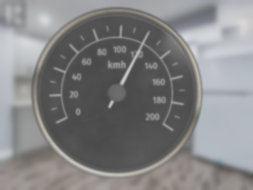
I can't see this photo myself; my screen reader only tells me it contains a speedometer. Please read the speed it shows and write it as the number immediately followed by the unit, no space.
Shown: 120km/h
